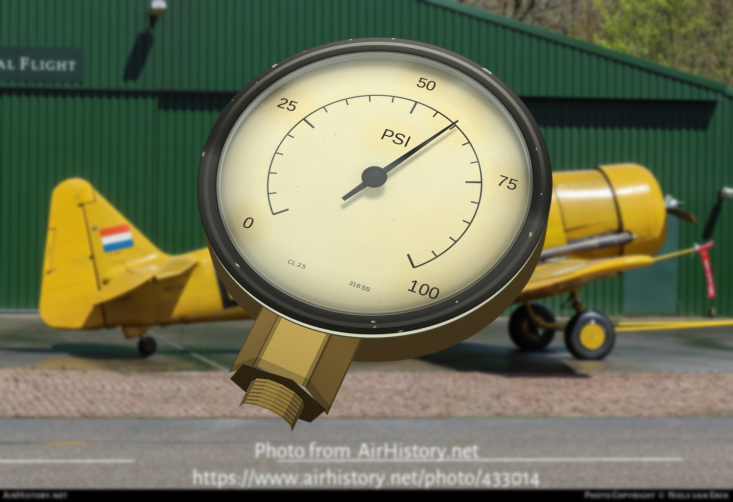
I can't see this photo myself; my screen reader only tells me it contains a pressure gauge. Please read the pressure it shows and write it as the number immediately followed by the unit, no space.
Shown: 60psi
